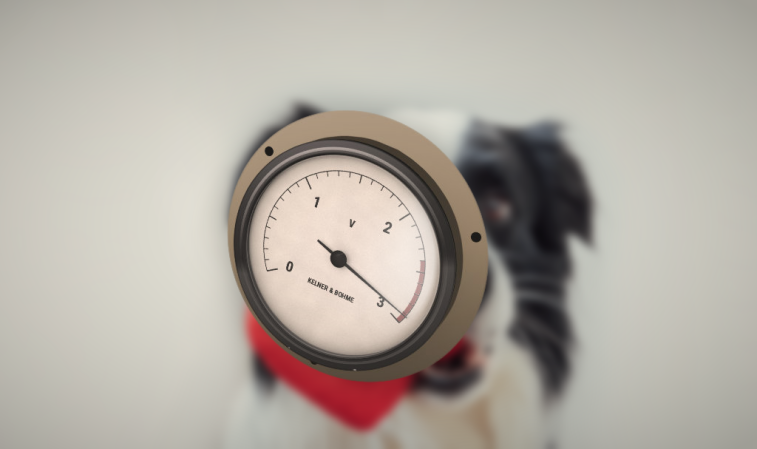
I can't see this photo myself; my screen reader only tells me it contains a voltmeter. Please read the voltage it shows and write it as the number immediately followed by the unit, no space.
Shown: 2.9V
